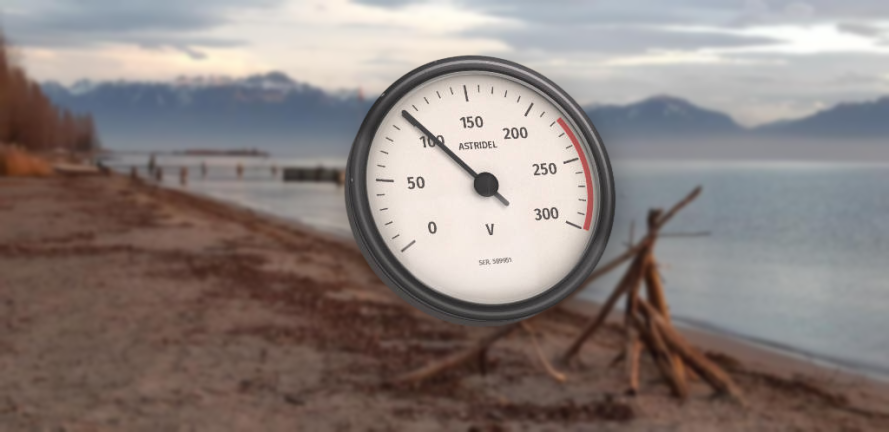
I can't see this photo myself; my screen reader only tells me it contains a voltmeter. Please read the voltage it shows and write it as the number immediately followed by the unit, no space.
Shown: 100V
